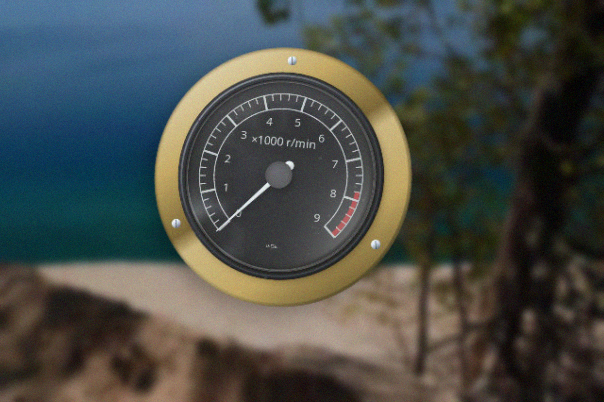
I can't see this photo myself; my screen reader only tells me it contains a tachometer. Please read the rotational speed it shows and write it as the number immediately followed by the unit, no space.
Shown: 0rpm
